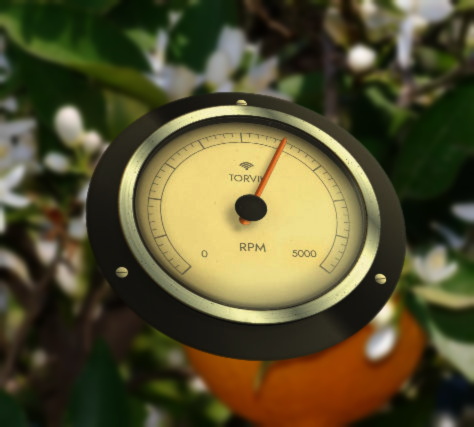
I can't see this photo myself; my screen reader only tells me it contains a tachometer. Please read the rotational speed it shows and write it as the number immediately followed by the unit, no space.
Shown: 3000rpm
